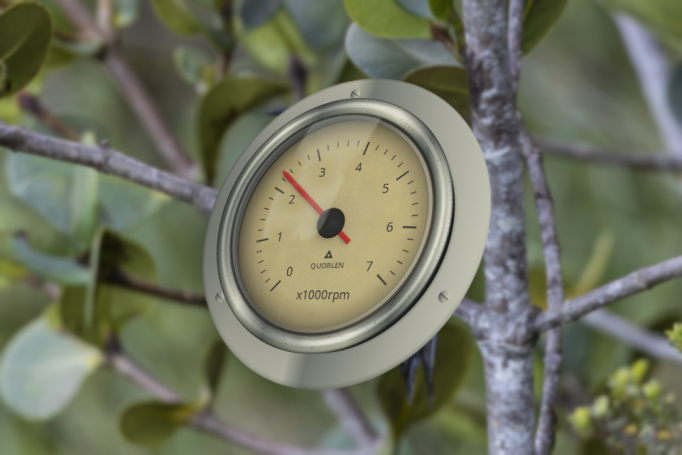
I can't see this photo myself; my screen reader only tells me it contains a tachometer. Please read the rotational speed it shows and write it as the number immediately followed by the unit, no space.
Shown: 2300rpm
